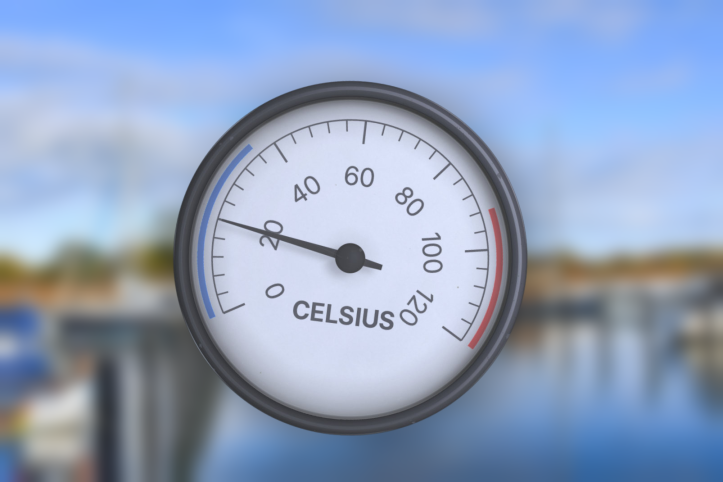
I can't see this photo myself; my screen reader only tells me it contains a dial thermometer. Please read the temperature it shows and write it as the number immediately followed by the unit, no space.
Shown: 20°C
